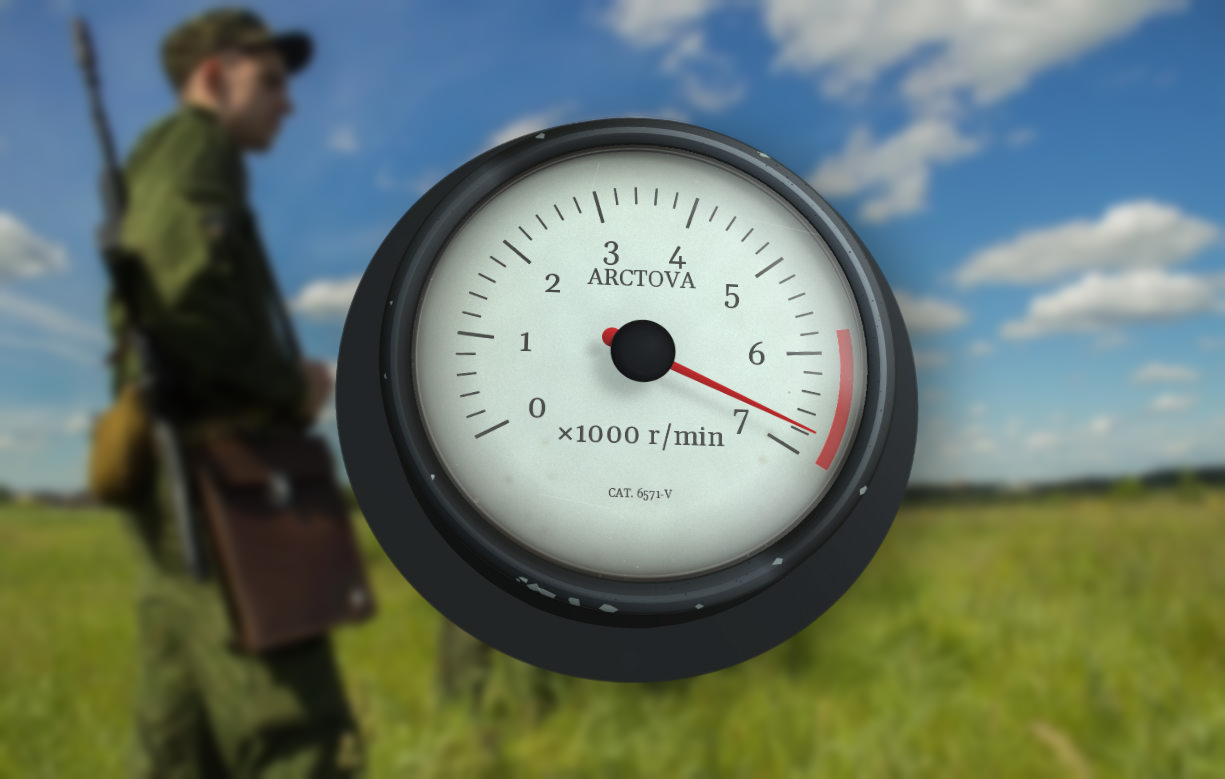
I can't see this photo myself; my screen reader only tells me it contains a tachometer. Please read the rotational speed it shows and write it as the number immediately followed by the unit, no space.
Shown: 6800rpm
